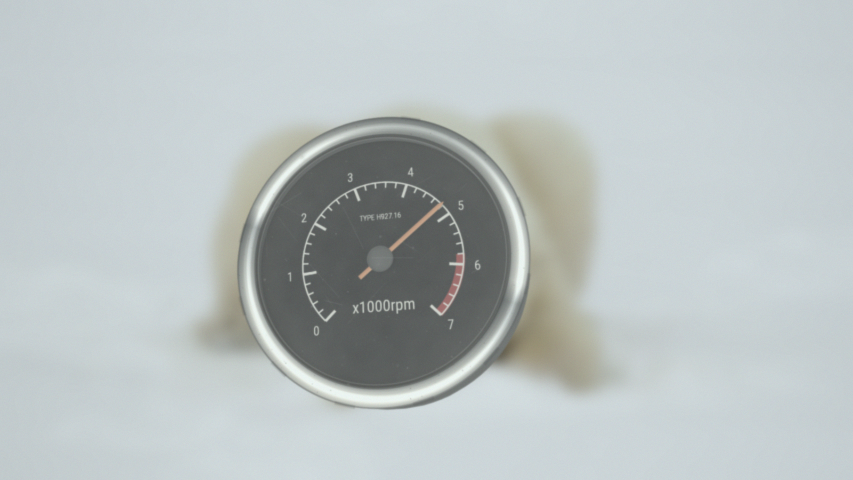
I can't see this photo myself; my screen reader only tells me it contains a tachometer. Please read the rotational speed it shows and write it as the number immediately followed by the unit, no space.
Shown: 4800rpm
